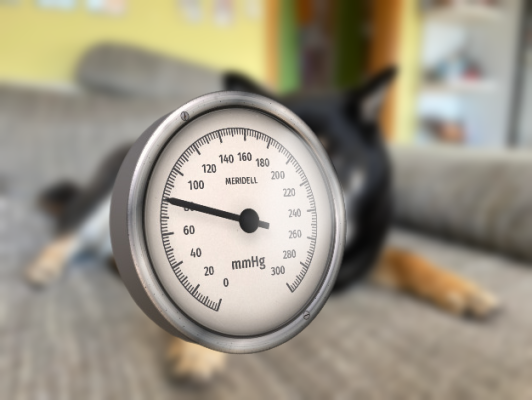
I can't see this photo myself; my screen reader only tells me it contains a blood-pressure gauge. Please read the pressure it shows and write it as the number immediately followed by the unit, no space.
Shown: 80mmHg
